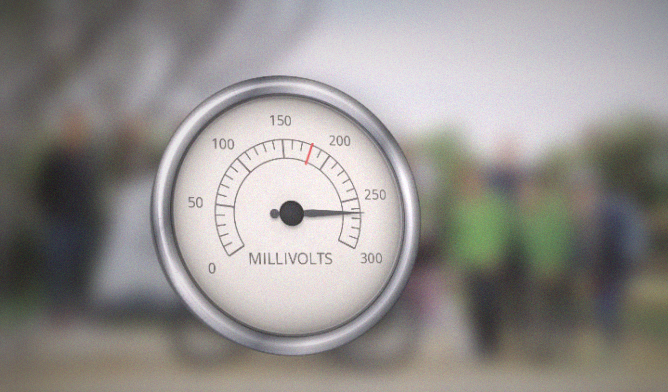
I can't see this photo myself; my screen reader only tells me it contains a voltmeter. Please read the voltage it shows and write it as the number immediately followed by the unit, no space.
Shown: 265mV
